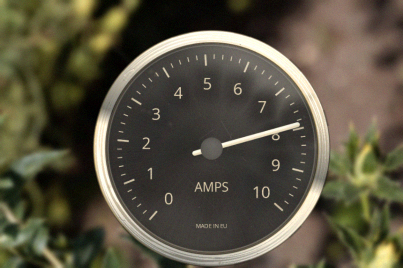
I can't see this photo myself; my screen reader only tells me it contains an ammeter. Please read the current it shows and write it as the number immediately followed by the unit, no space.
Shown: 7.9A
